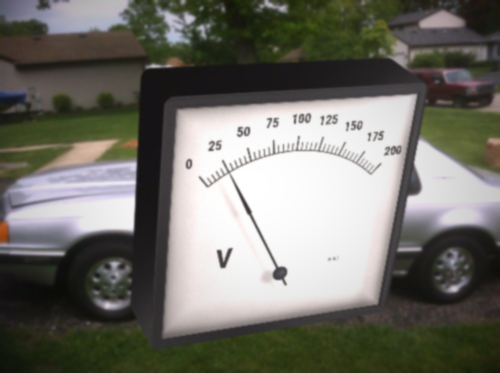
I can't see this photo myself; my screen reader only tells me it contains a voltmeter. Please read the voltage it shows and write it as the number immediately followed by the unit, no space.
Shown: 25V
